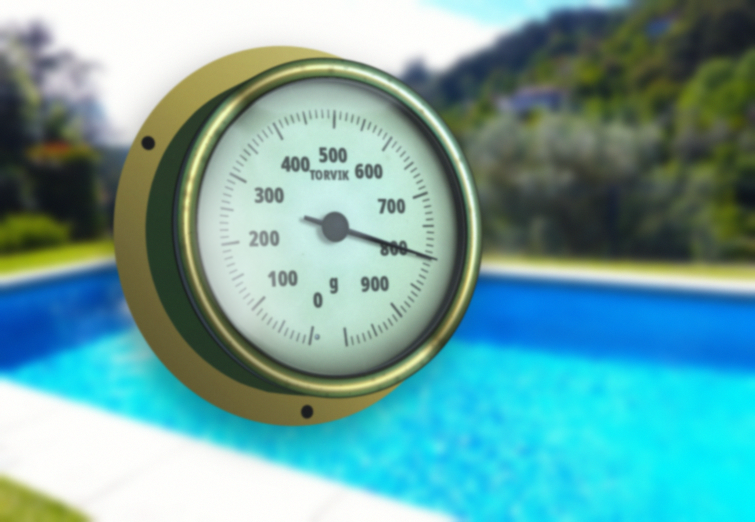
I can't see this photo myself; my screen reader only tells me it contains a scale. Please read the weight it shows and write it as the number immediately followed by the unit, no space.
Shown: 800g
